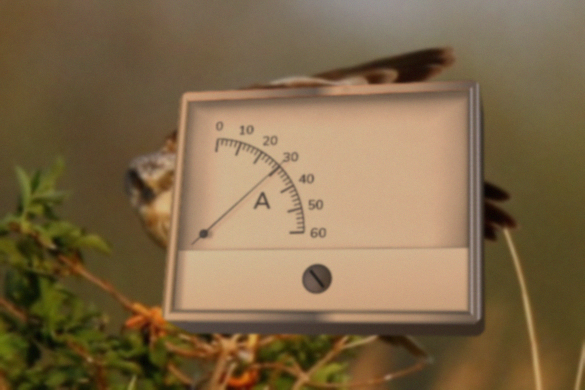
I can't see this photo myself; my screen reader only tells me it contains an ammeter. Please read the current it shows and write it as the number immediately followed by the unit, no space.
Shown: 30A
